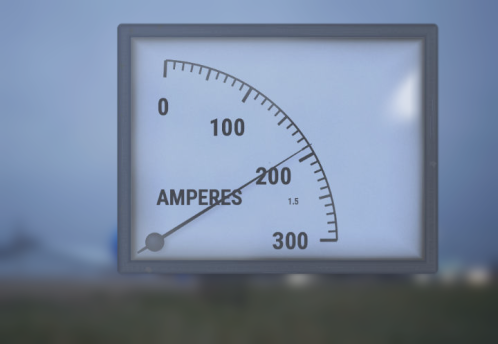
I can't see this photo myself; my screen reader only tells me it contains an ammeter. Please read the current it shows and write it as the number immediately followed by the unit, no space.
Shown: 190A
